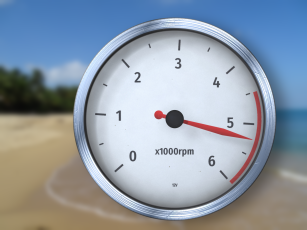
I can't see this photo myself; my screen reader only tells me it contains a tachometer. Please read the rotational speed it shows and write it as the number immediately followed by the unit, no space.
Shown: 5250rpm
